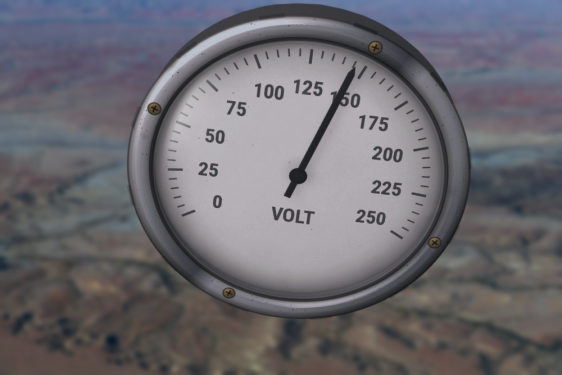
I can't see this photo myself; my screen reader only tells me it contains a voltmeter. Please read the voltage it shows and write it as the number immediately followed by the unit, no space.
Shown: 145V
